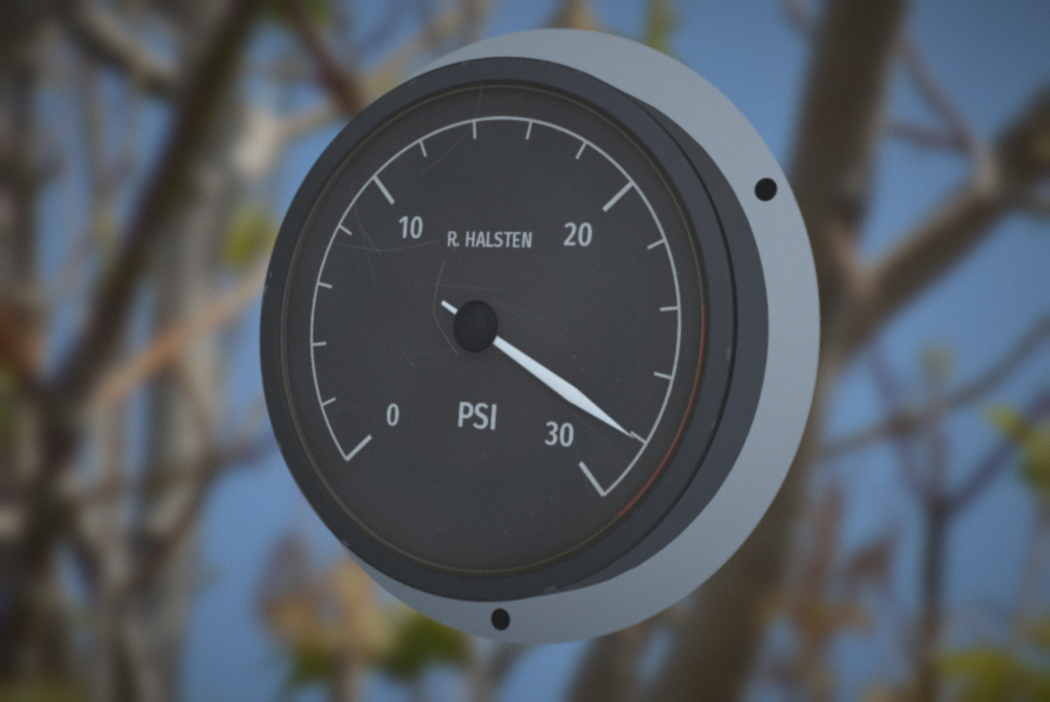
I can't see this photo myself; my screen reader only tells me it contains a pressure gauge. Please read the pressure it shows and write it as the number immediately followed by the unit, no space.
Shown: 28psi
